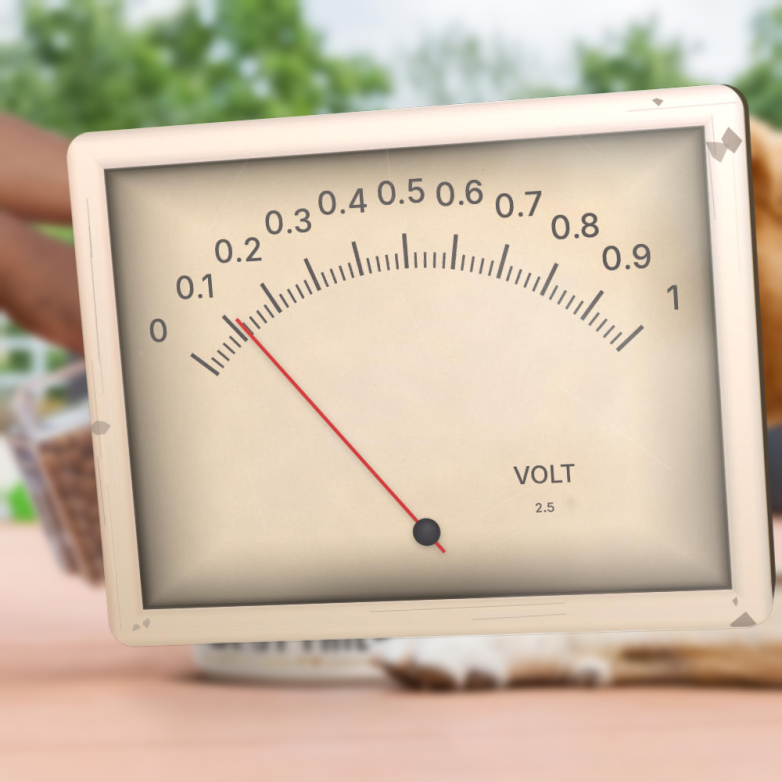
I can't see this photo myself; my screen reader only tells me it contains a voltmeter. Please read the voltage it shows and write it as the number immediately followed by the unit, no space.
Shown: 0.12V
